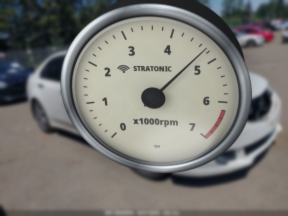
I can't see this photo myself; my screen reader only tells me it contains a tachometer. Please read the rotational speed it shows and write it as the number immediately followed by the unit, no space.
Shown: 4700rpm
